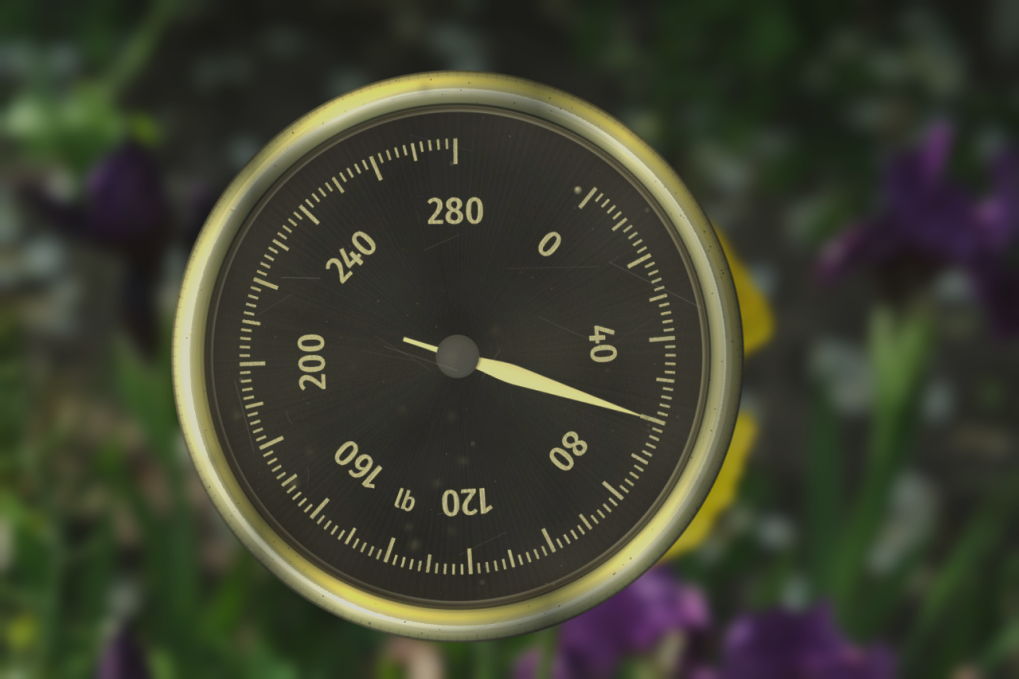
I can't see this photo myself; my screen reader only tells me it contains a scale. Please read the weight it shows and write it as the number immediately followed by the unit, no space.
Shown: 60lb
